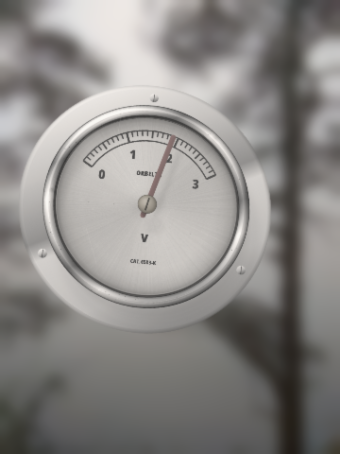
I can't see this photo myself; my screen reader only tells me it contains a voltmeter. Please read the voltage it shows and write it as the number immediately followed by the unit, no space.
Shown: 1.9V
